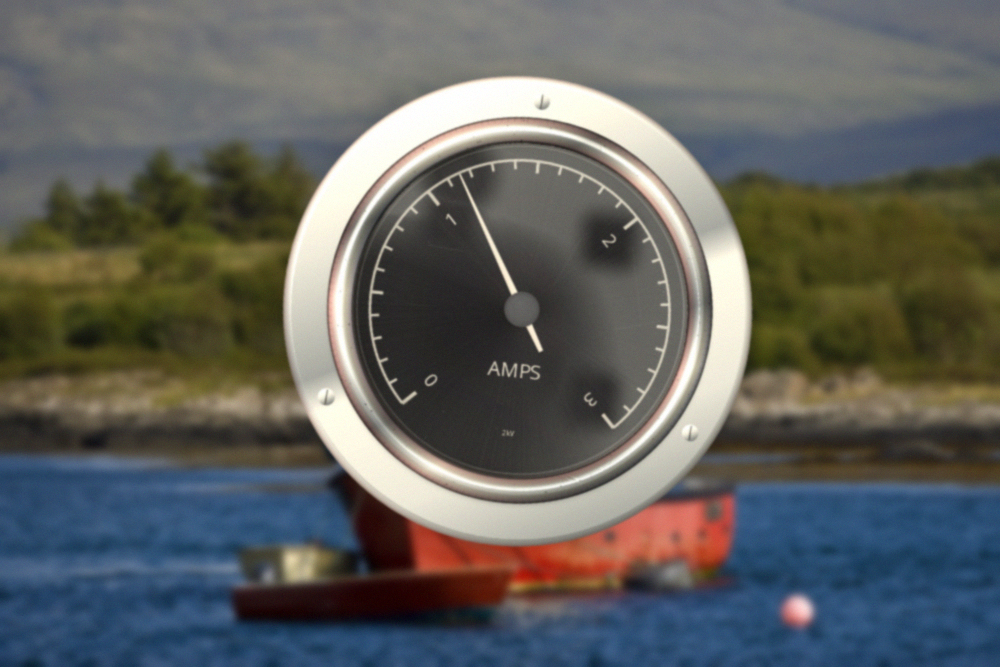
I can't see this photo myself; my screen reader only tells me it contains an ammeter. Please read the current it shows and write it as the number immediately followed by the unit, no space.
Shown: 1.15A
